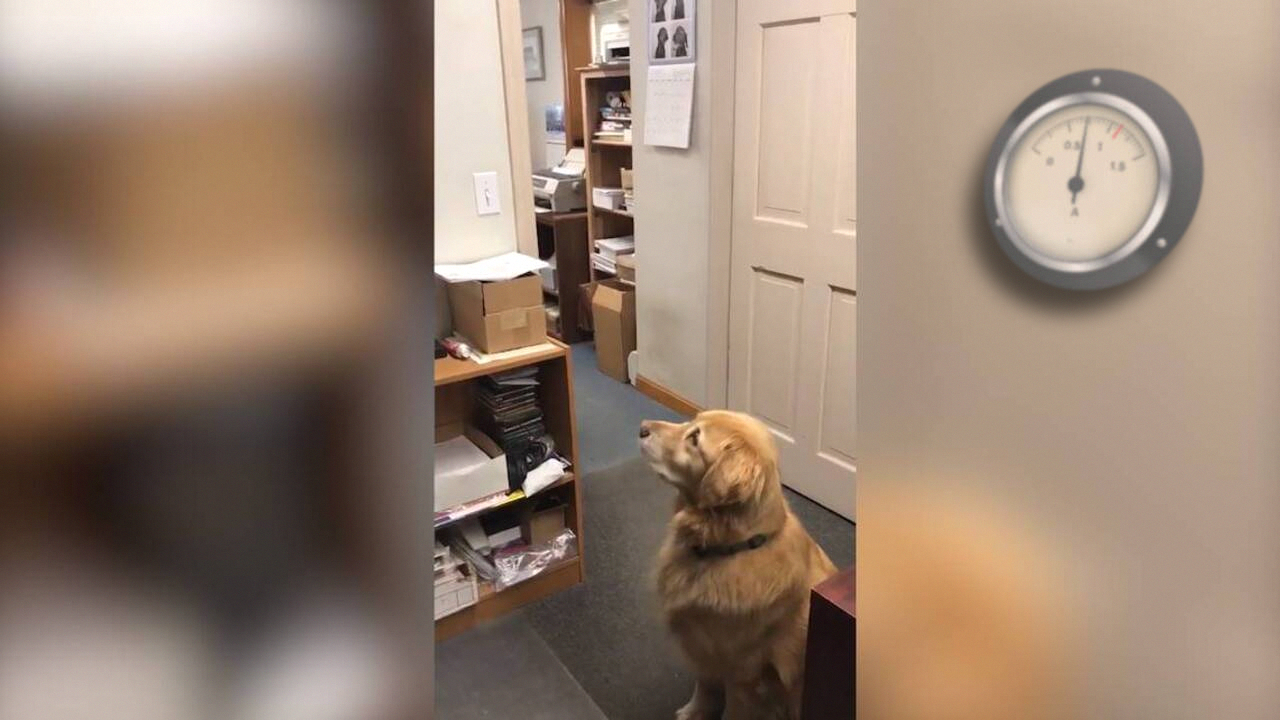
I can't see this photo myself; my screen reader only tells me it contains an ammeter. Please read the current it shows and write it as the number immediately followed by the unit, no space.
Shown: 0.75A
